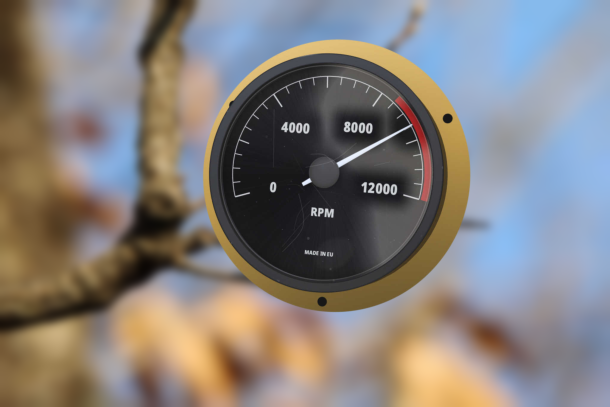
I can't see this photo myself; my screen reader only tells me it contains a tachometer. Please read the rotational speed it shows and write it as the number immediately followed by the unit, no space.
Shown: 9500rpm
